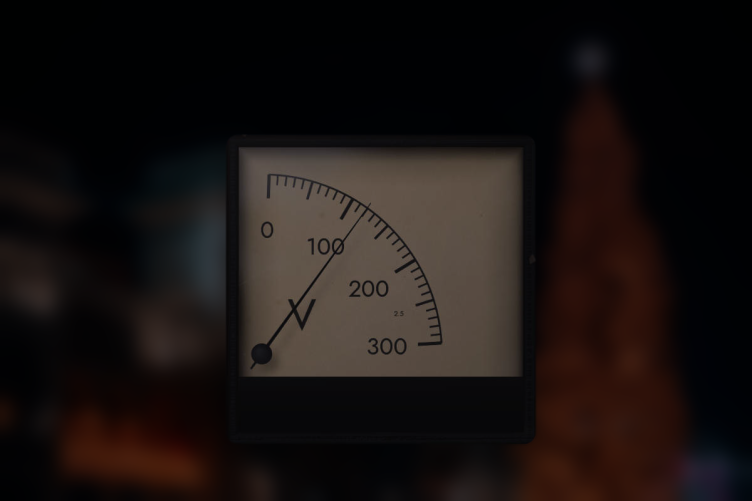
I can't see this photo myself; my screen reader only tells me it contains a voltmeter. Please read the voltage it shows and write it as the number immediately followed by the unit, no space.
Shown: 120V
